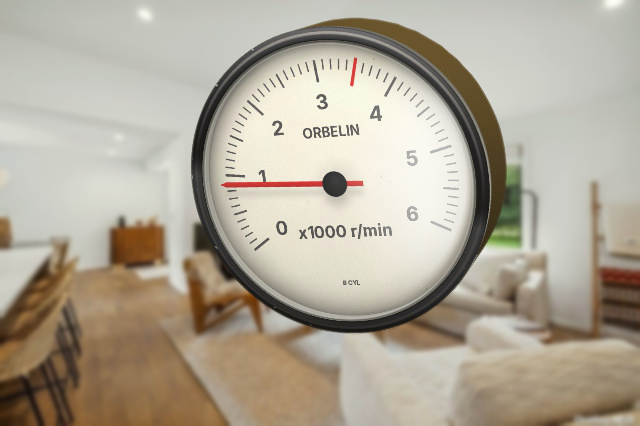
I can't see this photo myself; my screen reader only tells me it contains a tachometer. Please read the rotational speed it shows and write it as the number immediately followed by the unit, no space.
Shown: 900rpm
